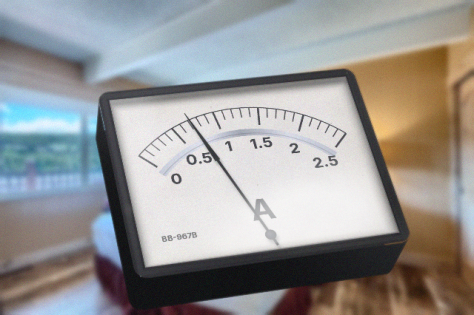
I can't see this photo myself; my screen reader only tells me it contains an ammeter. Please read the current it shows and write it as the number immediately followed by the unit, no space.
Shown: 0.7A
